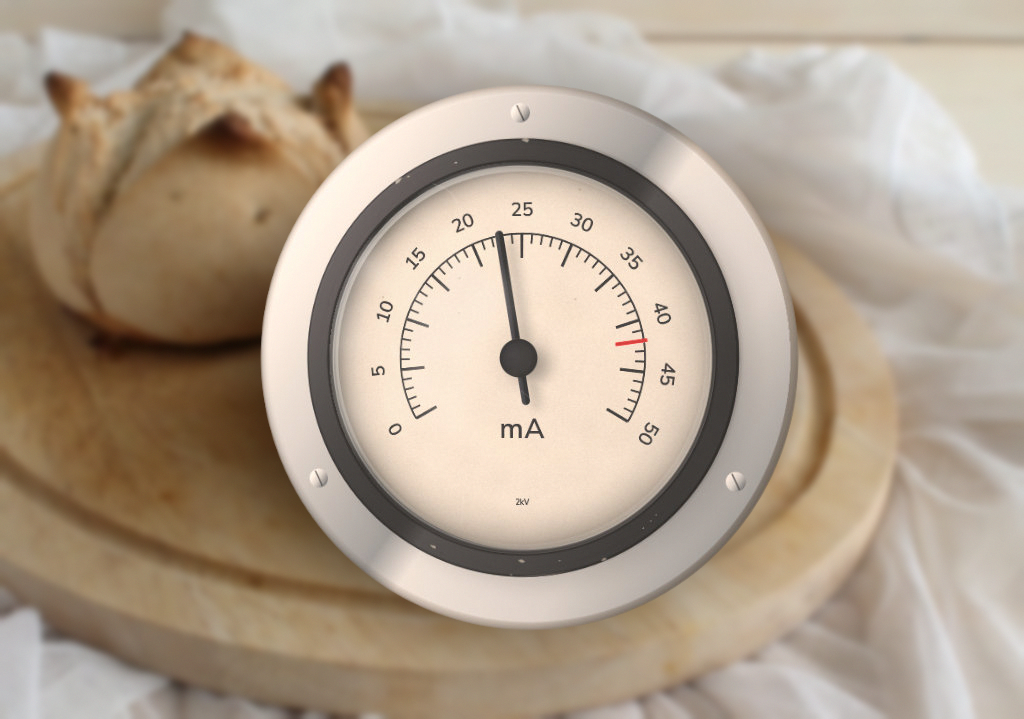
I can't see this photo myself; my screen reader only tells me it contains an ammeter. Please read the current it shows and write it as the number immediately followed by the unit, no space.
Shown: 23mA
